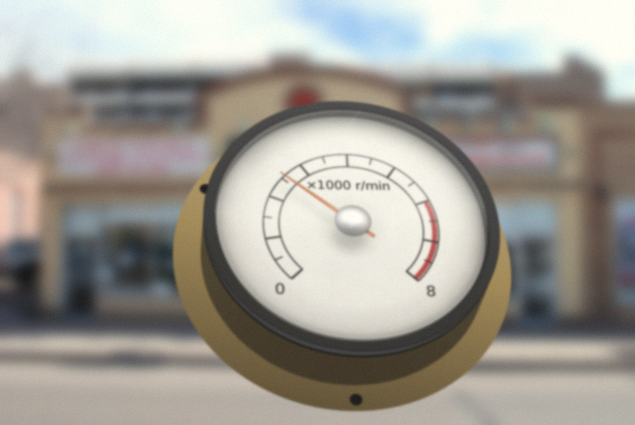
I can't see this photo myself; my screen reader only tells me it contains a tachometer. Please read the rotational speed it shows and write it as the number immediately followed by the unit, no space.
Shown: 2500rpm
